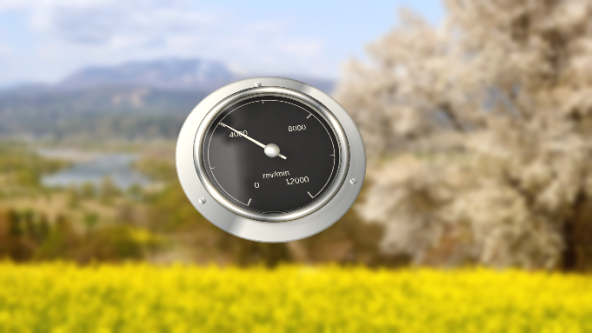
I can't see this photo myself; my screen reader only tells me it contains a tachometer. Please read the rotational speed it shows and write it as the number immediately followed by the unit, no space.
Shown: 4000rpm
